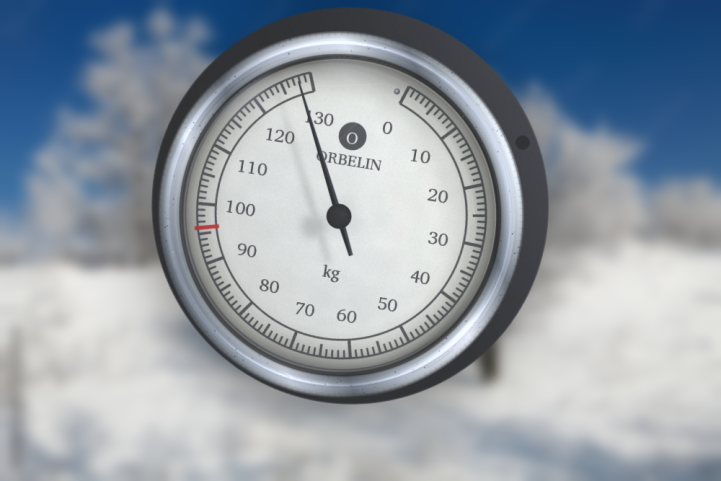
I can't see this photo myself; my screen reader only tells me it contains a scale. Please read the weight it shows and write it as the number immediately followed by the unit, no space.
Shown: 128kg
